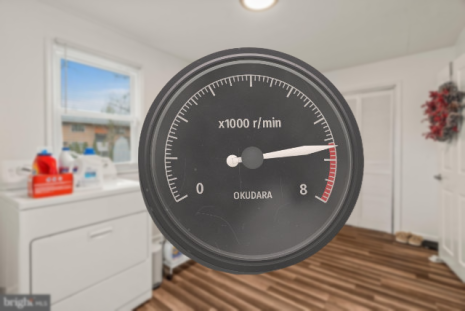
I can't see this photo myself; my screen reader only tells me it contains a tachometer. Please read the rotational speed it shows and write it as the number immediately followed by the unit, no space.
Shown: 6700rpm
